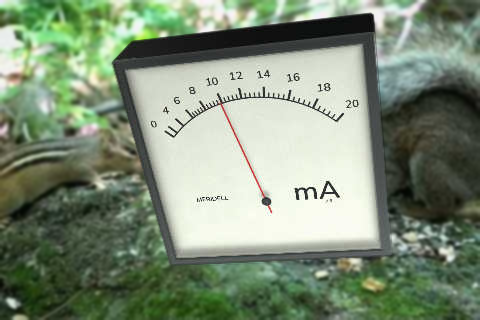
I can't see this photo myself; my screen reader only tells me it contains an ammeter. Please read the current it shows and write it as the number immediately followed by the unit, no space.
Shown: 10mA
